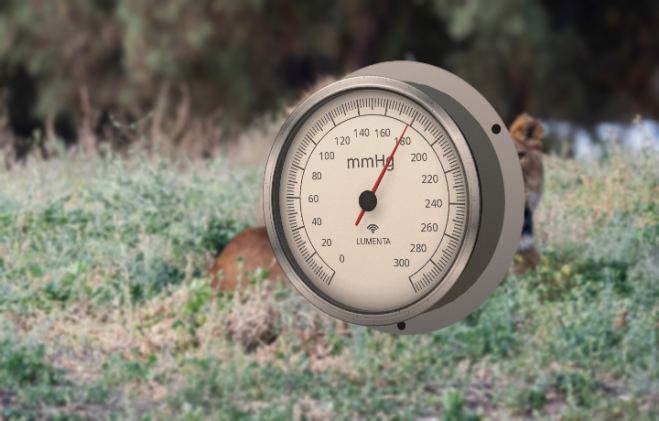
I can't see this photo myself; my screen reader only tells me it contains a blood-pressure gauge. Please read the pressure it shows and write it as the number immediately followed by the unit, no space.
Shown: 180mmHg
